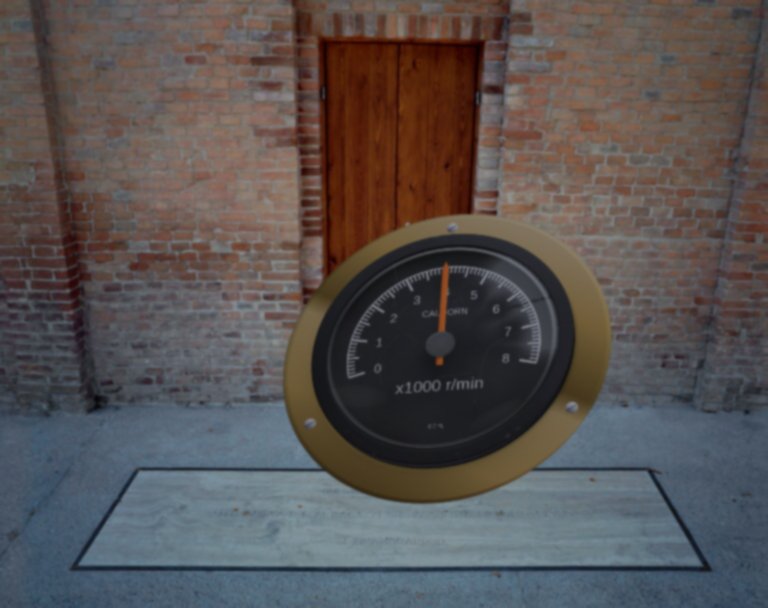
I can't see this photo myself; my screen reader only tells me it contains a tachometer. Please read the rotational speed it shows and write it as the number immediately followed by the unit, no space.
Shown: 4000rpm
